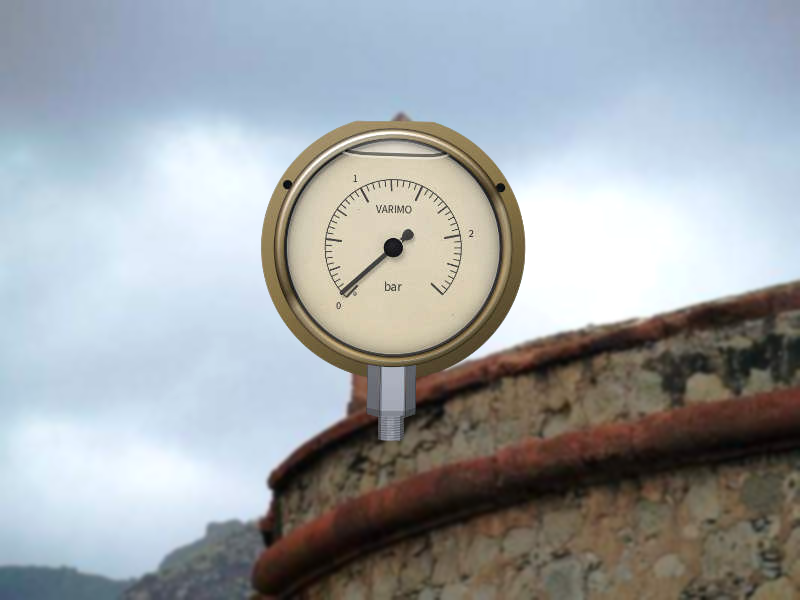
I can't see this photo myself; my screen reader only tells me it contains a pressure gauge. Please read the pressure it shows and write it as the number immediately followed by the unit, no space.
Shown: 0.05bar
